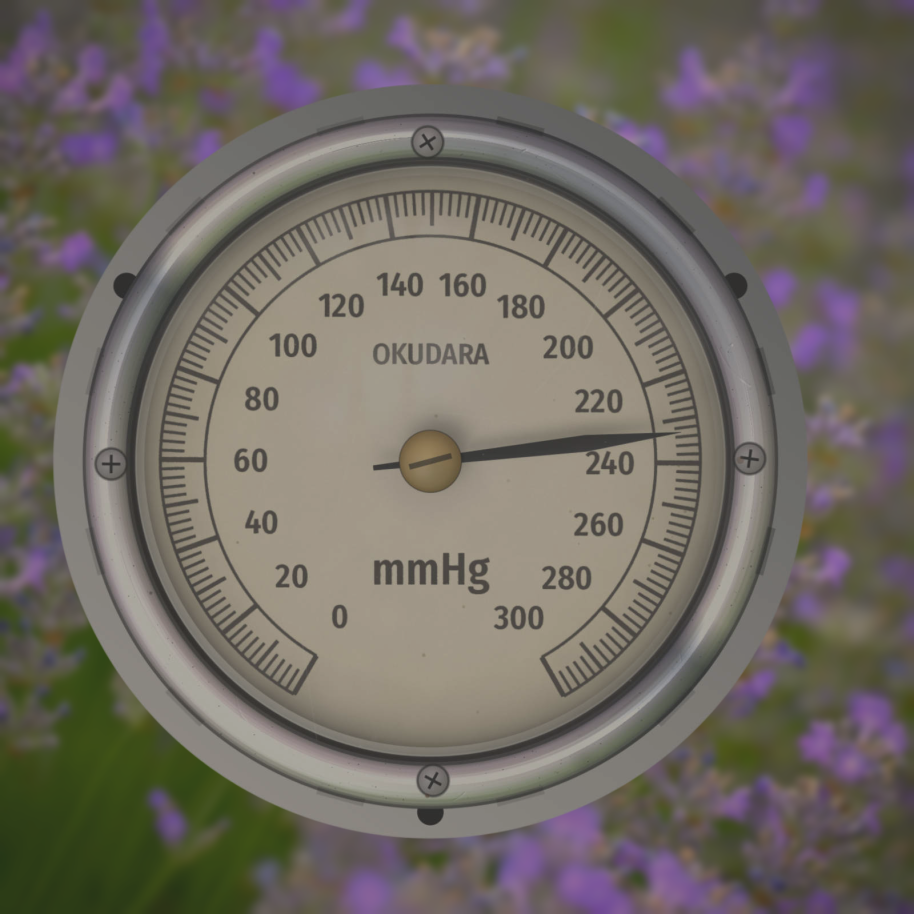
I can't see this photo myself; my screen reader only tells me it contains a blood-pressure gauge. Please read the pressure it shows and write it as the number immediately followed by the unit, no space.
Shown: 233mmHg
